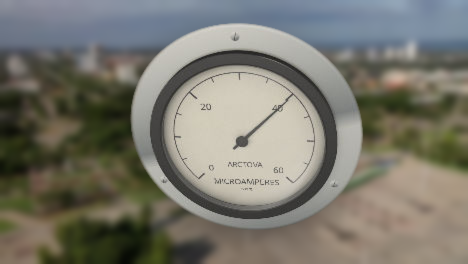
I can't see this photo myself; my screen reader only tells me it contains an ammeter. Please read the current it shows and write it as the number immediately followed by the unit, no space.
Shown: 40µA
